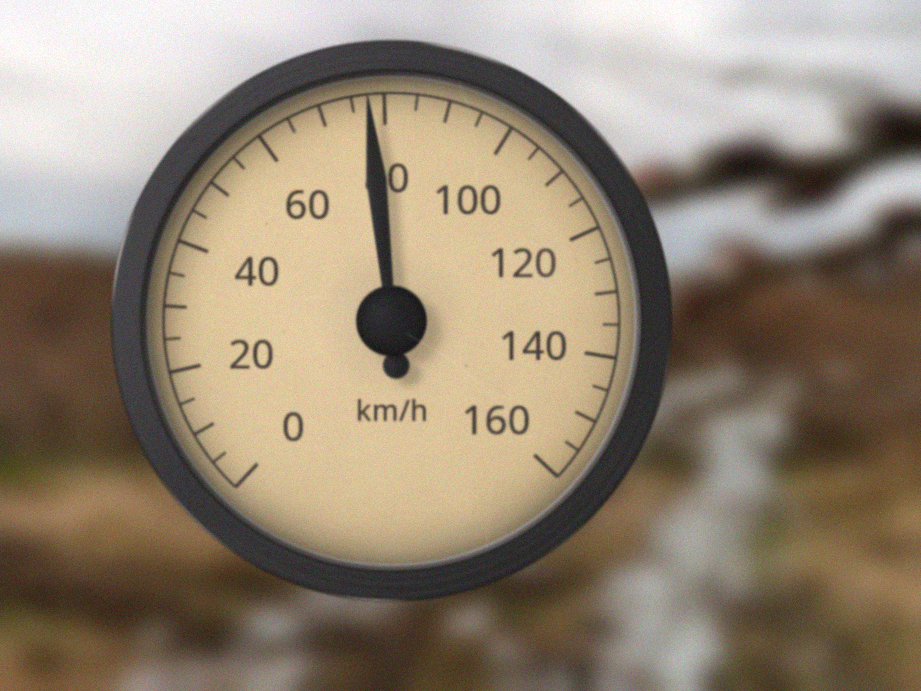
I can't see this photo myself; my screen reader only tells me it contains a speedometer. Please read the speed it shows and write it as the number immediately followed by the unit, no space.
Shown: 77.5km/h
